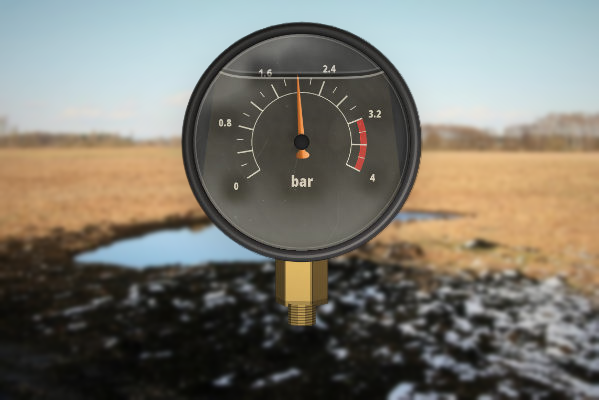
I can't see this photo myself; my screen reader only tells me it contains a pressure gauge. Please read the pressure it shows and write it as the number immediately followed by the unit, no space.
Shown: 2bar
